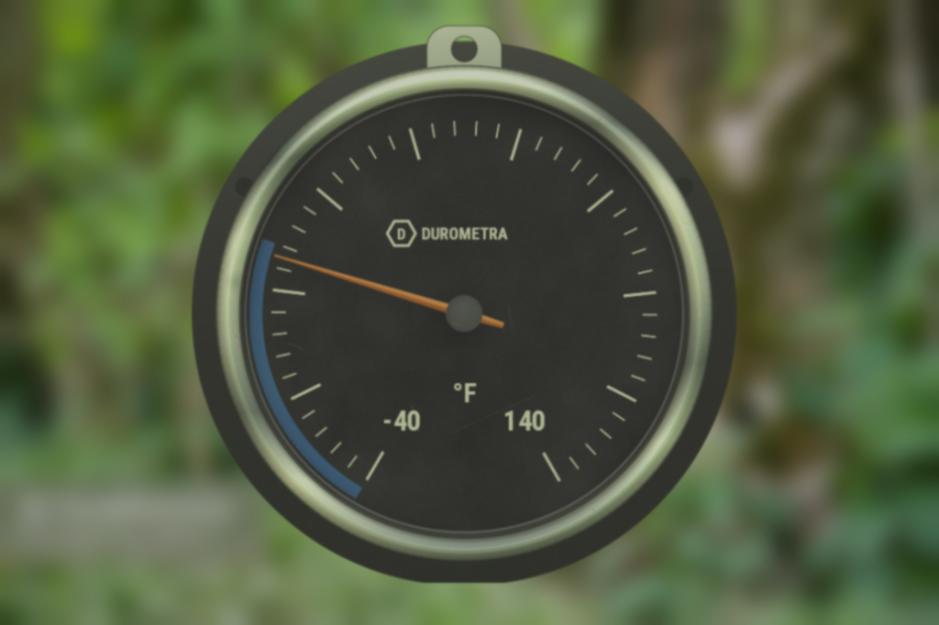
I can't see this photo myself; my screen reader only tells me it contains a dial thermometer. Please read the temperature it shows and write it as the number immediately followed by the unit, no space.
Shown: 6°F
